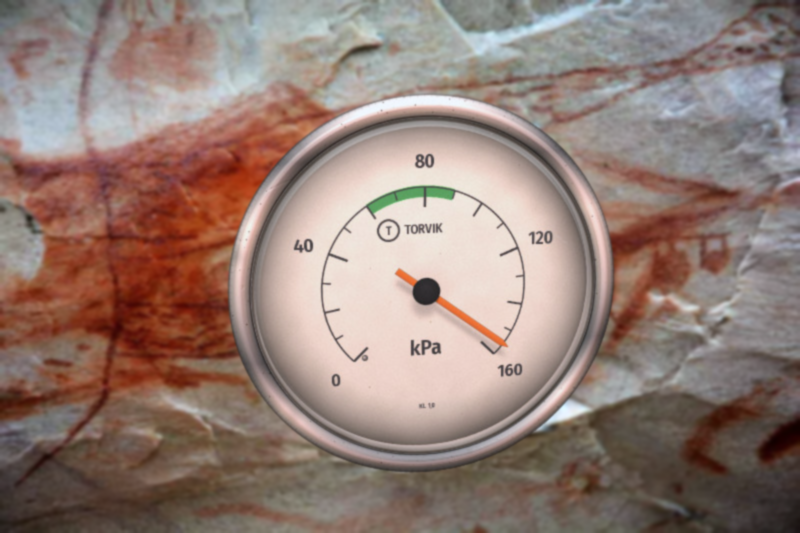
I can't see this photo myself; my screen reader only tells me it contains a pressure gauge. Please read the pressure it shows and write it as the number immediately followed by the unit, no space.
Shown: 155kPa
